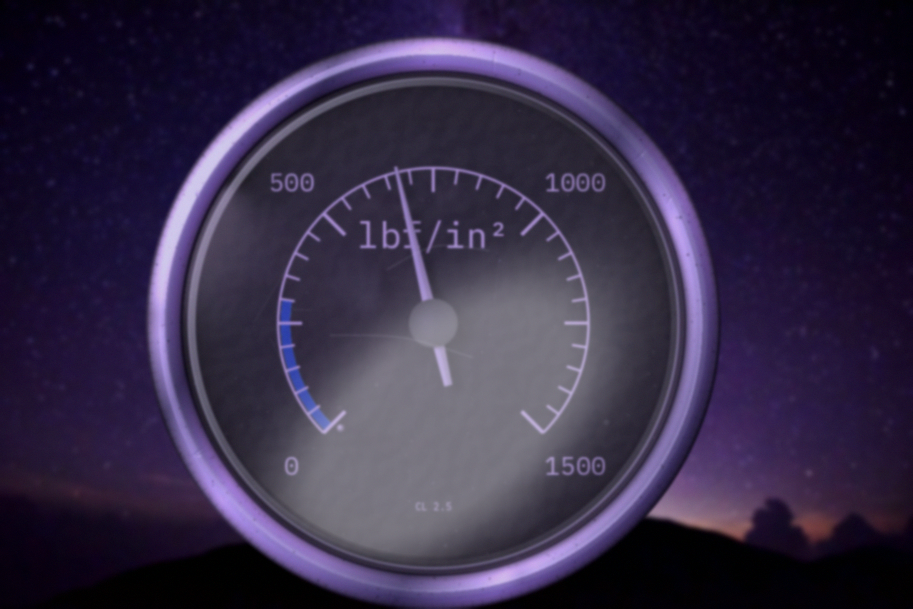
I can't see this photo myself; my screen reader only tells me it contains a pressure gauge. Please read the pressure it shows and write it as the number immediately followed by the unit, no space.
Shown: 675psi
